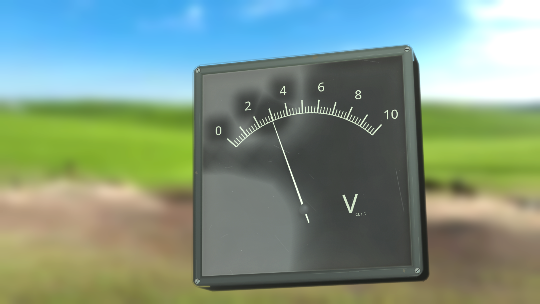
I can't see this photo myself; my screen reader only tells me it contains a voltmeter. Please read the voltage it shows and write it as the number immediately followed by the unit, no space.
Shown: 3V
